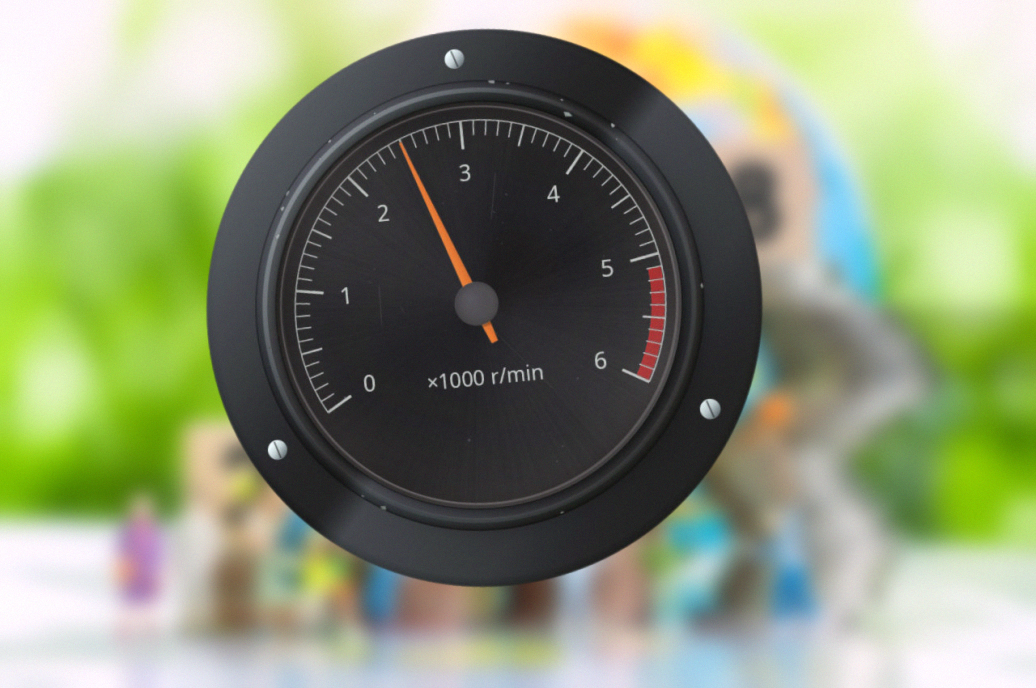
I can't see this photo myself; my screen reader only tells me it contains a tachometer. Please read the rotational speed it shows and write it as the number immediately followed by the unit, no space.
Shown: 2500rpm
